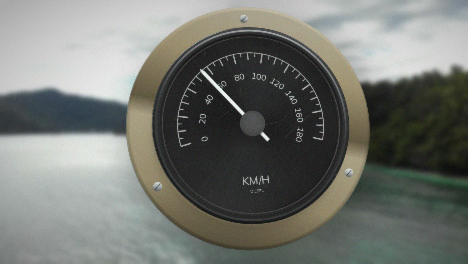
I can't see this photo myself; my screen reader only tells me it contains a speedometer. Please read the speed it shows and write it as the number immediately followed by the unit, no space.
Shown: 55km/h
